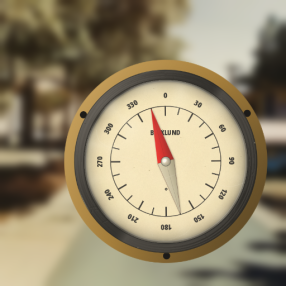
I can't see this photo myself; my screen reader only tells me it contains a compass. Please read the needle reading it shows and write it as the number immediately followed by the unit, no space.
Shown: 345°
